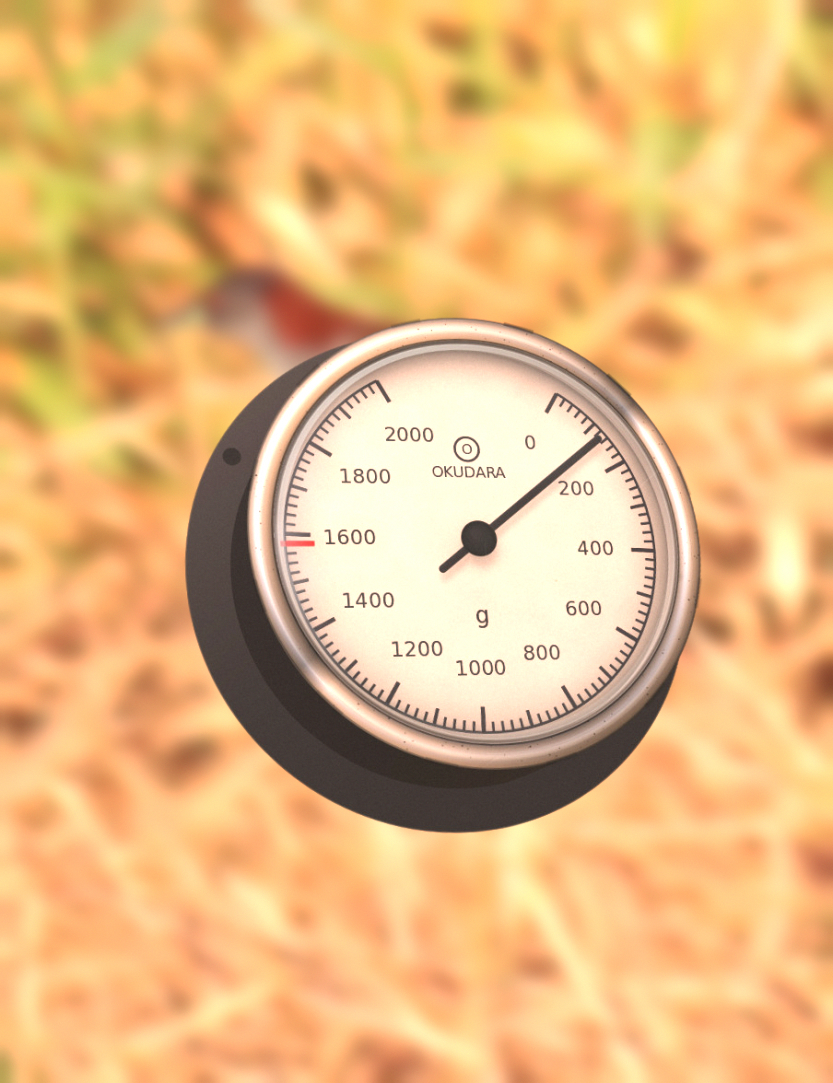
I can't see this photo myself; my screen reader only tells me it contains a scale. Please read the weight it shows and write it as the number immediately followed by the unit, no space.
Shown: 130g
